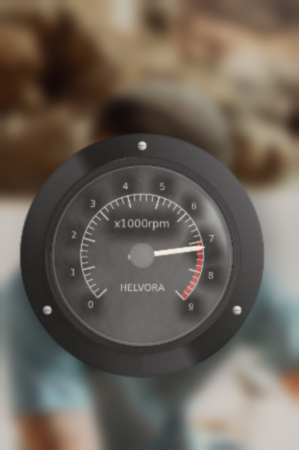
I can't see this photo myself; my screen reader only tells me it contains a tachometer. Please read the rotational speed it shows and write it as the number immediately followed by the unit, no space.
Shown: 7200rpm
